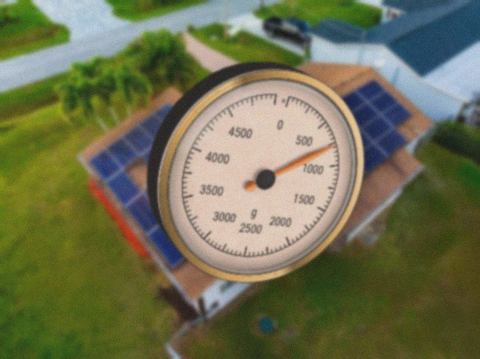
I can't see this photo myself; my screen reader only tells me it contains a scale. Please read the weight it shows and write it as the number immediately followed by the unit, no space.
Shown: 750g
